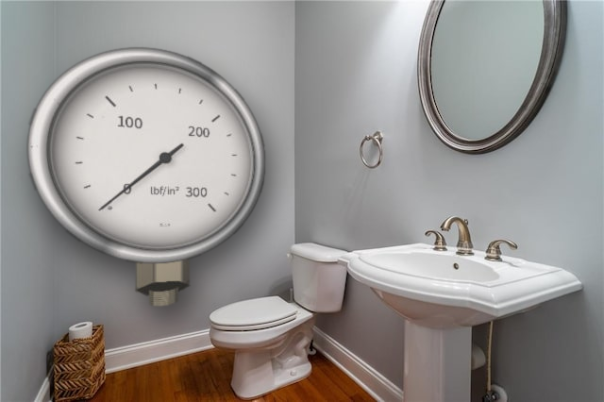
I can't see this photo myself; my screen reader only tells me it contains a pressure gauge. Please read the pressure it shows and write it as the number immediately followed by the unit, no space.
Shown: 0psi
